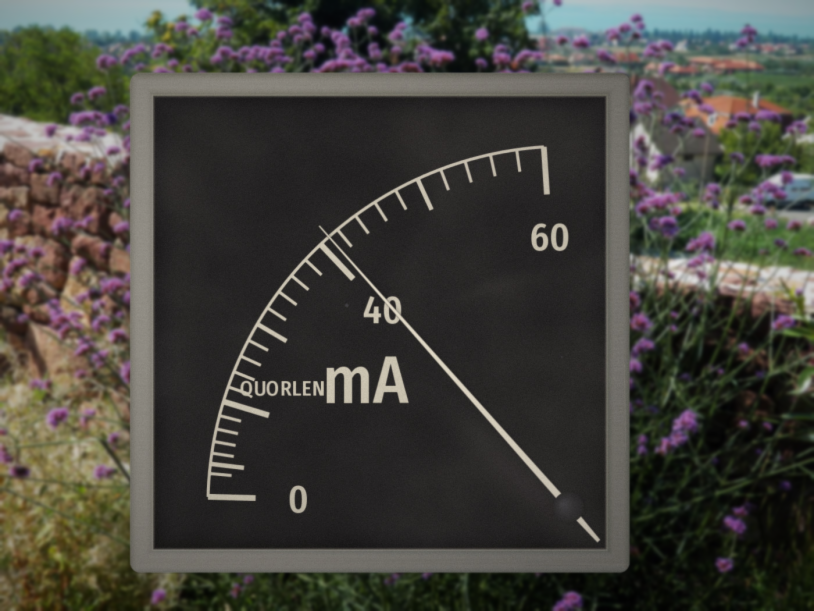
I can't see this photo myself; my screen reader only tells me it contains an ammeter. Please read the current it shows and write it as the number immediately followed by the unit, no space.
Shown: 41mA
